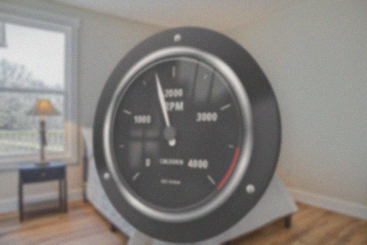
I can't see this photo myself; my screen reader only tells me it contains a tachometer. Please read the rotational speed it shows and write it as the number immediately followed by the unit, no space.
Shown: 1750rpm
